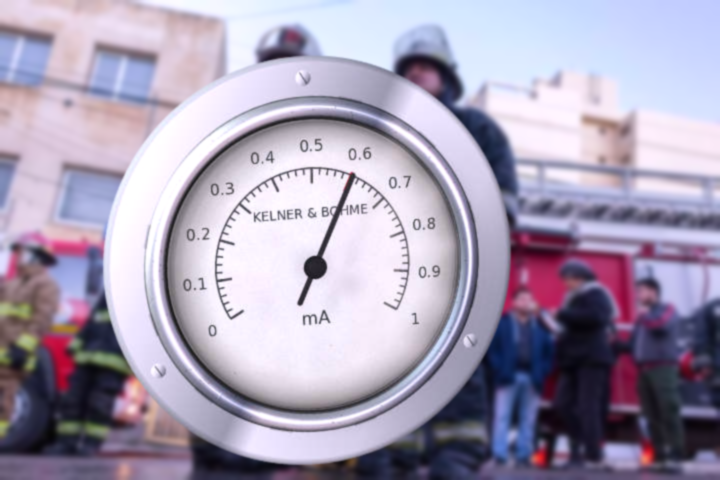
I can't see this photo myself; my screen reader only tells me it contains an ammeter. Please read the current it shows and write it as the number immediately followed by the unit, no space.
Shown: 0.6mA
